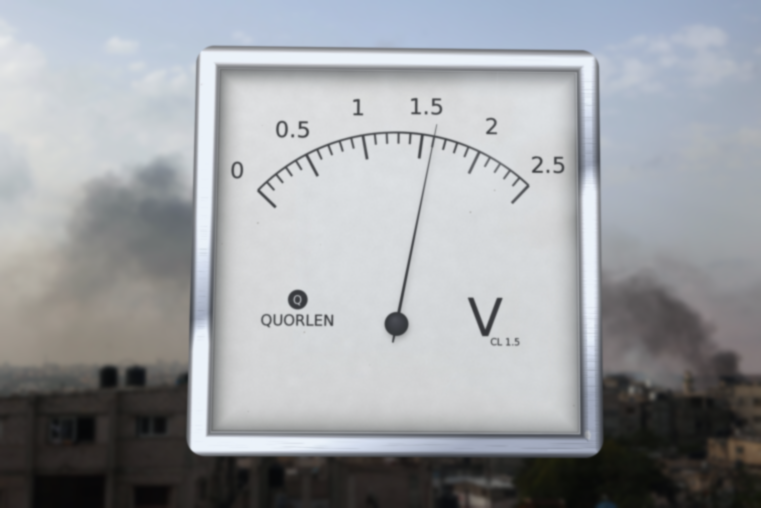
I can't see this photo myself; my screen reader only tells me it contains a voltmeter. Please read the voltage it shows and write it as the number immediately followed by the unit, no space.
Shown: 1.6V
